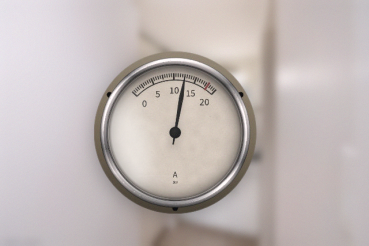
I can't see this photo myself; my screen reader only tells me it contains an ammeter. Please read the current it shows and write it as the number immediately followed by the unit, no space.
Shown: 12.5A
